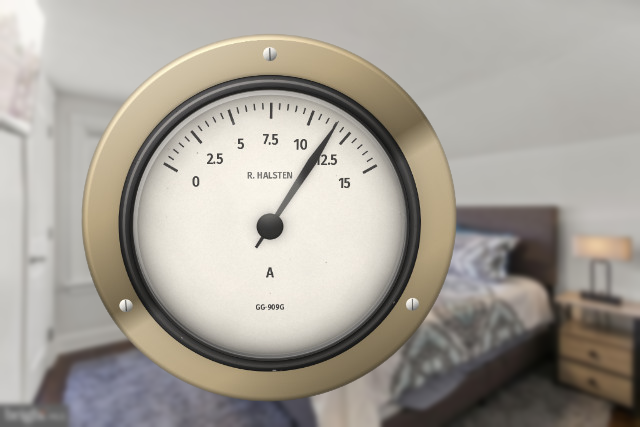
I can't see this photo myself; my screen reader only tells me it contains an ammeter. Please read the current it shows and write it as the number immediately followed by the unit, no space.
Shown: 11.5A
